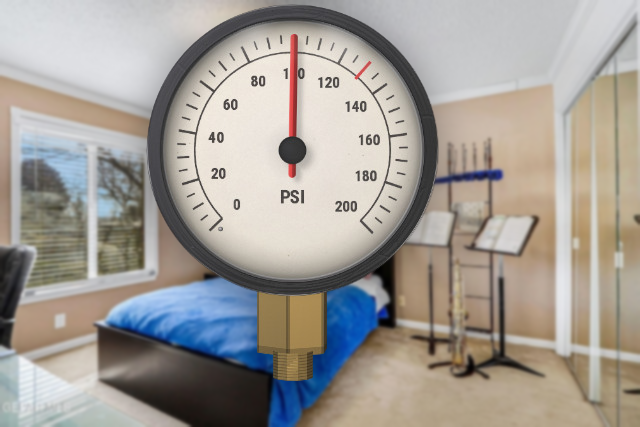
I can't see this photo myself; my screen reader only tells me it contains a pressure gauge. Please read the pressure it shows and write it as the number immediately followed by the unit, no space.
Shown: 100psi
